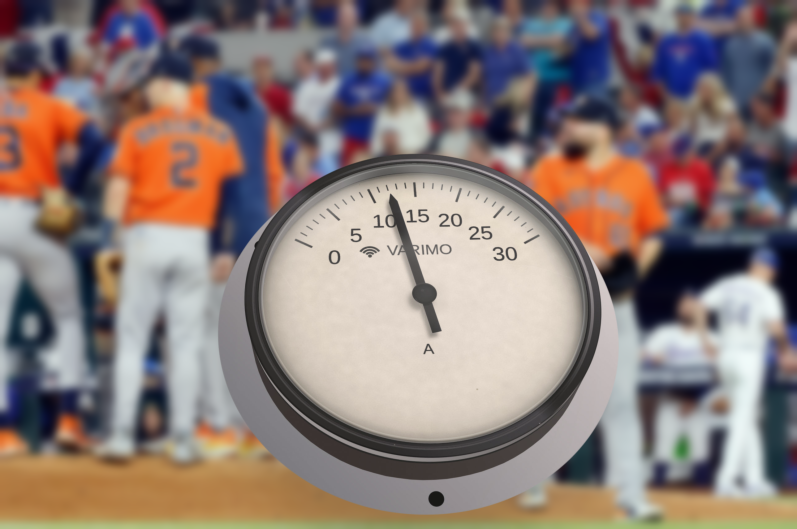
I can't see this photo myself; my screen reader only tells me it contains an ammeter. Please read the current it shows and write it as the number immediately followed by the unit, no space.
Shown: 12A
